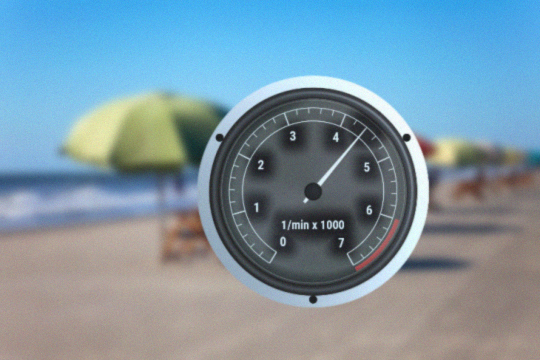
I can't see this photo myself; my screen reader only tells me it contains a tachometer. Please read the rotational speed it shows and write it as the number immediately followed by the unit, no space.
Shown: 4400rpm
